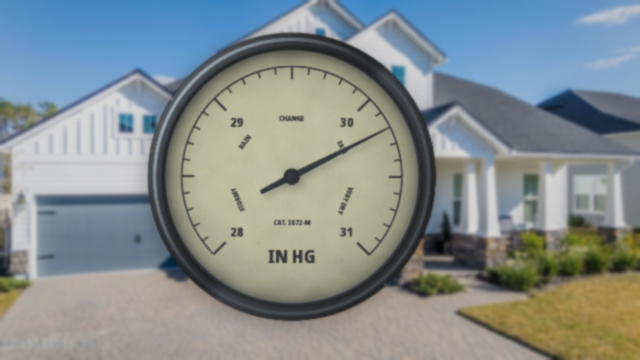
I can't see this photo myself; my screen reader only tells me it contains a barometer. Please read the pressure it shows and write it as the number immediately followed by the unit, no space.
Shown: 30.2inHg
